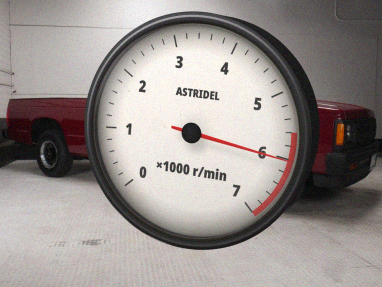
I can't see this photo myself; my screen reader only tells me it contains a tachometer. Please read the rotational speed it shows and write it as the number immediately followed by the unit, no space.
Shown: 6000rpm
